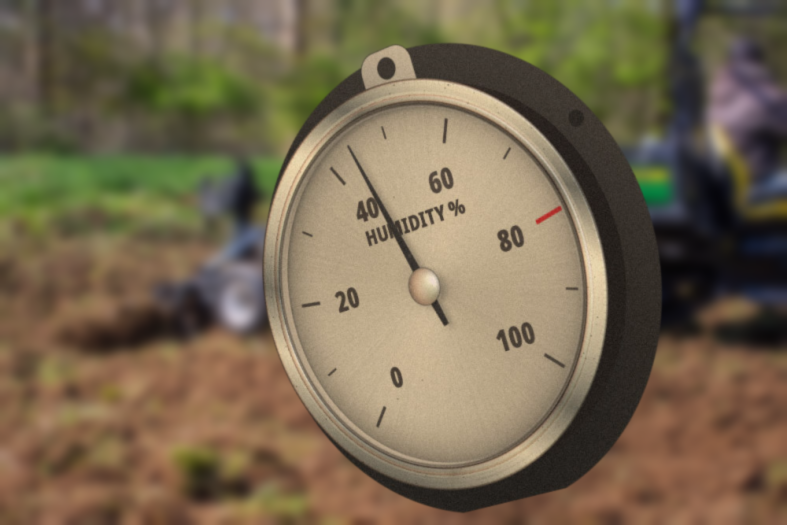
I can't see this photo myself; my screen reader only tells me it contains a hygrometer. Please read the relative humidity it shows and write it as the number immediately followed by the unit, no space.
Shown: 45%
